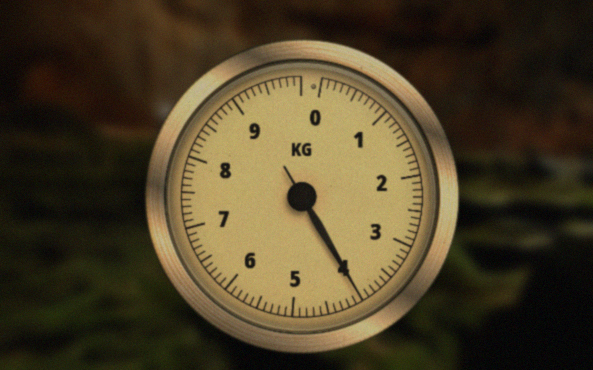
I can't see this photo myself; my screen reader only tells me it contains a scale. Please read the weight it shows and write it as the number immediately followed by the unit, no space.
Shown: 4kg
